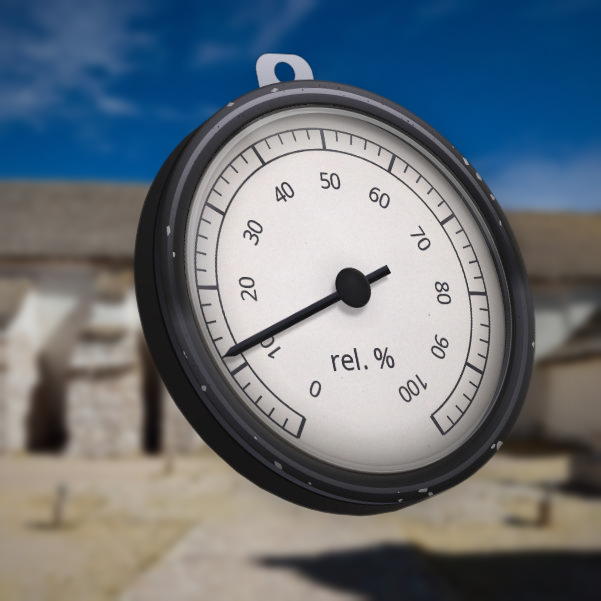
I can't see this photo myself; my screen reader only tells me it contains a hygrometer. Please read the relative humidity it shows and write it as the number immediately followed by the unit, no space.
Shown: 12%
